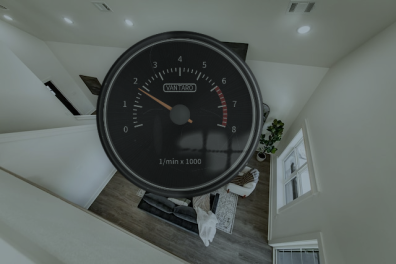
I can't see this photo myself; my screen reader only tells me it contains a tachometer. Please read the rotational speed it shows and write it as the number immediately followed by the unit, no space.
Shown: 1800rpm
